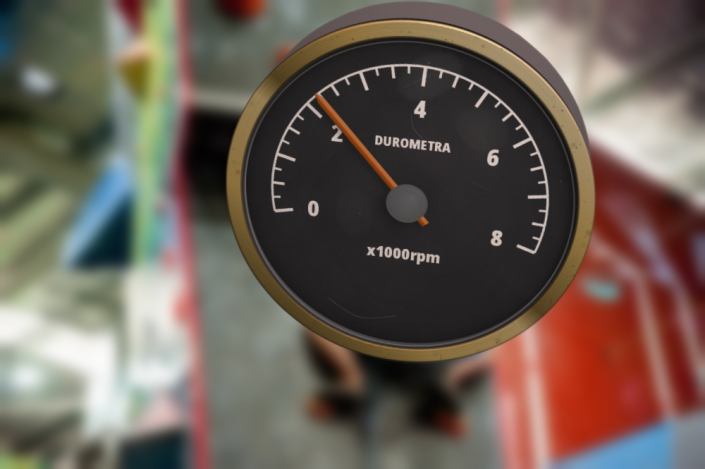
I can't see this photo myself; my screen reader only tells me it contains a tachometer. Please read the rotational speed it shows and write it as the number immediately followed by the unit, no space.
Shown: 2250rpm
